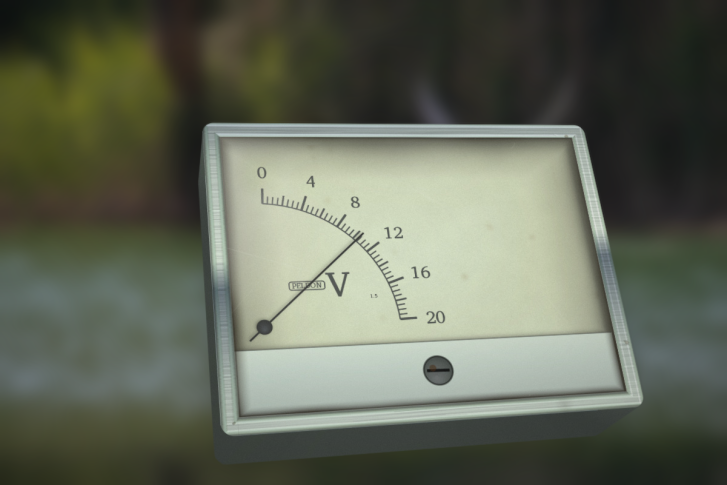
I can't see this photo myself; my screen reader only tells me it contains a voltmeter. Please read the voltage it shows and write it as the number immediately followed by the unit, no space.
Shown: 10.5V
